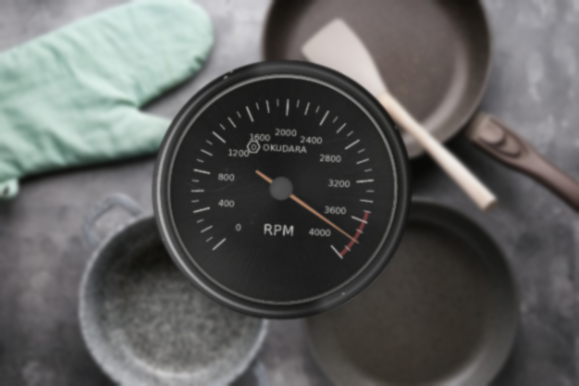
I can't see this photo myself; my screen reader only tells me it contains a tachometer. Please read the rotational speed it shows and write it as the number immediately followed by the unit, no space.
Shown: 3800rpm
